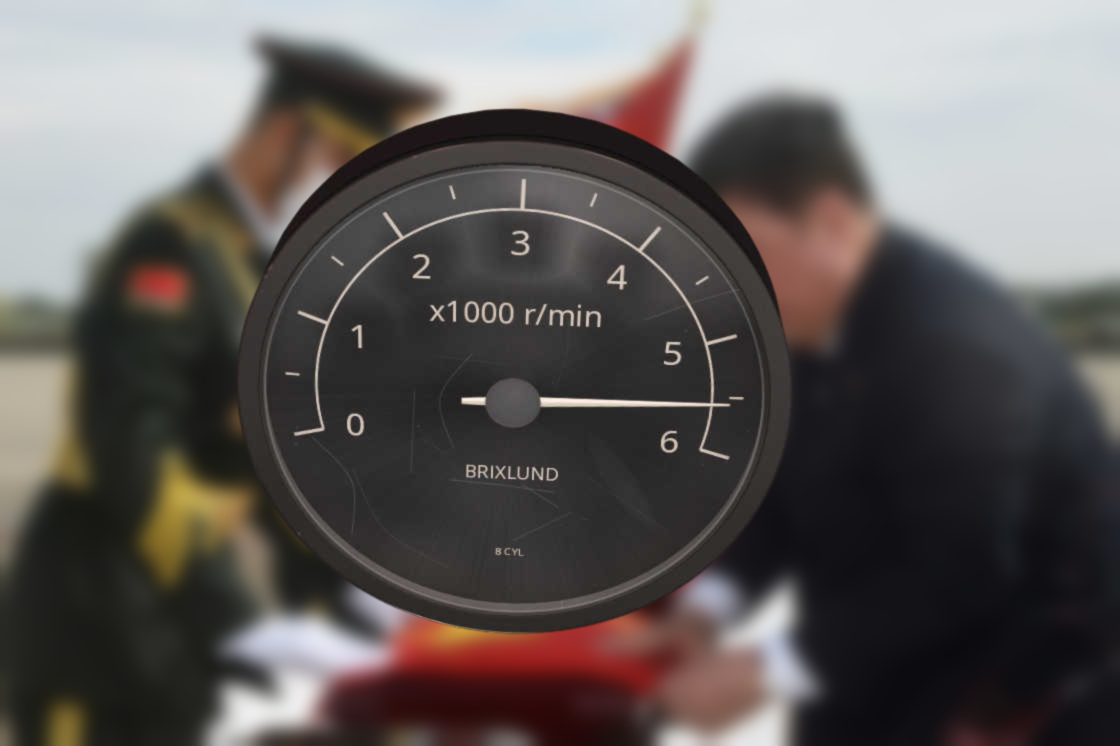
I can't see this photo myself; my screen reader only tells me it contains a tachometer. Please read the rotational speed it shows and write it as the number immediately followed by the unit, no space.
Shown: 5500rpm
